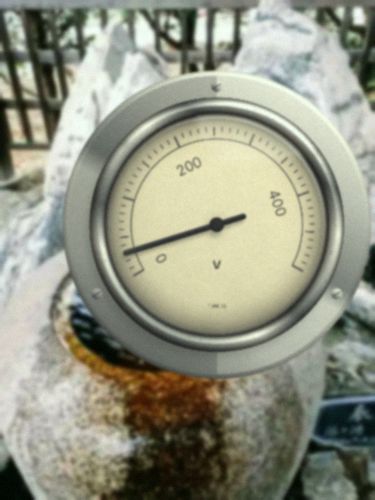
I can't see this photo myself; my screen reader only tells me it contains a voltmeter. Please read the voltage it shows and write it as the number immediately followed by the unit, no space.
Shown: 30V
